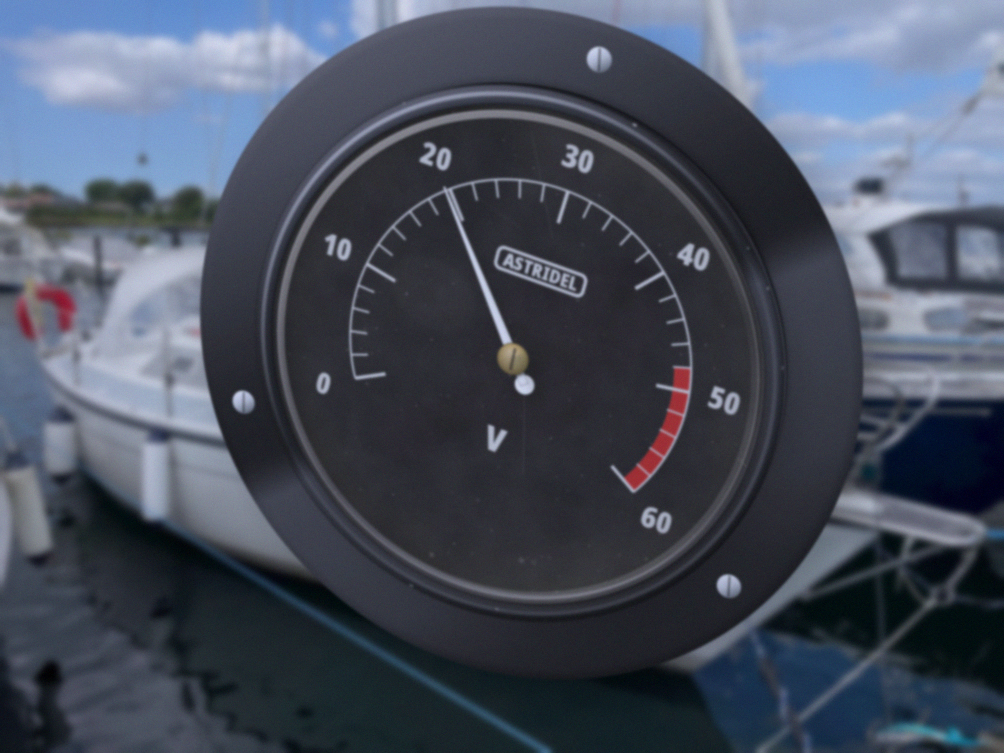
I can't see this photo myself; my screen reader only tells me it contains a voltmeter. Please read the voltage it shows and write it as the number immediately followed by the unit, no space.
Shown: 20V
